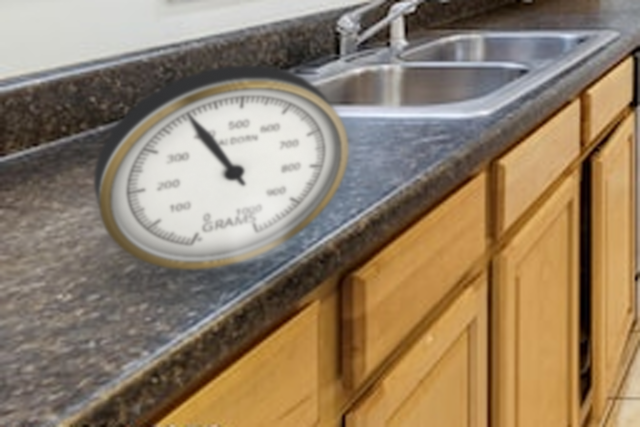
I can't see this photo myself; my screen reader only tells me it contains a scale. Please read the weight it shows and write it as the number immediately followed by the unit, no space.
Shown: 400g
